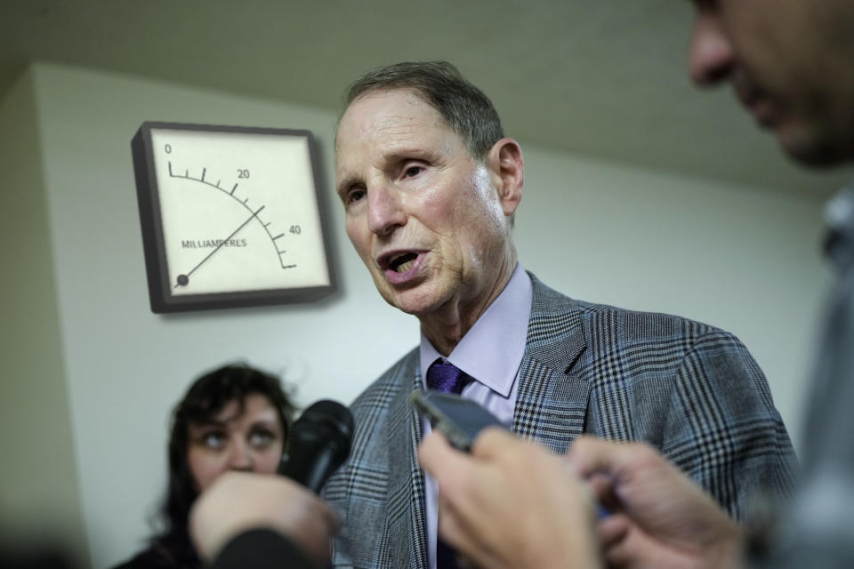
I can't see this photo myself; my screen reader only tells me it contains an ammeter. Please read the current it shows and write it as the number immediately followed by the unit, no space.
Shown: 30mA
